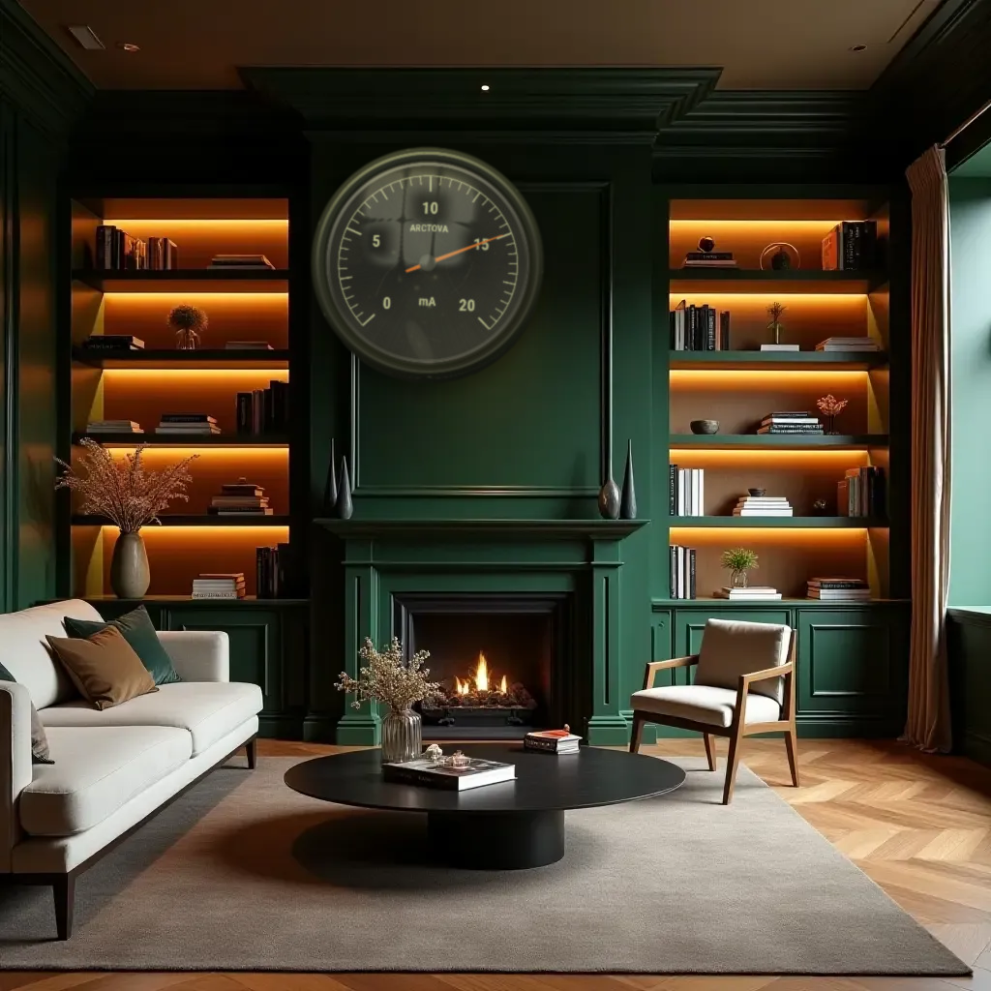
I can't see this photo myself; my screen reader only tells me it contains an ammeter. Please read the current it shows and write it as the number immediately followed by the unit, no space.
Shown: 15mA
